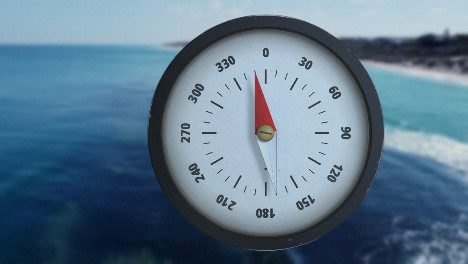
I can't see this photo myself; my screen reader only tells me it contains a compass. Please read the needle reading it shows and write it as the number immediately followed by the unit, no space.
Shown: 350°
